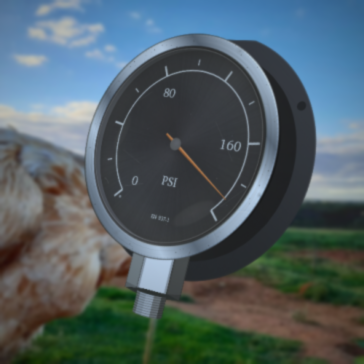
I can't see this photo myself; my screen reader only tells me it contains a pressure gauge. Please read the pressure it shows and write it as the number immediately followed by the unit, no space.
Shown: 190psi
